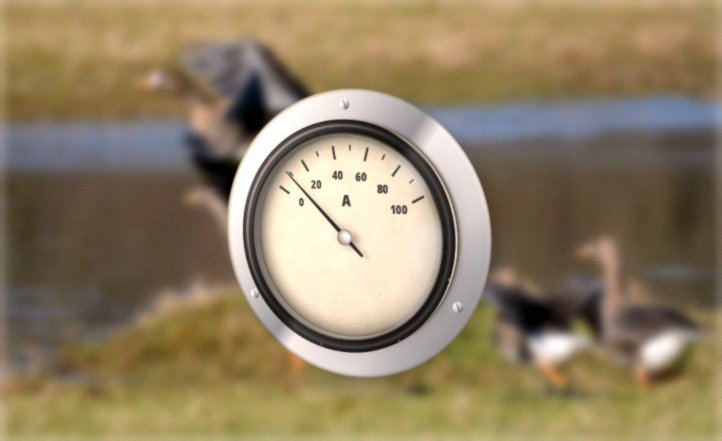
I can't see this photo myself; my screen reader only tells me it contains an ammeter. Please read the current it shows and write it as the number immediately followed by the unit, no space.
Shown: 10A
